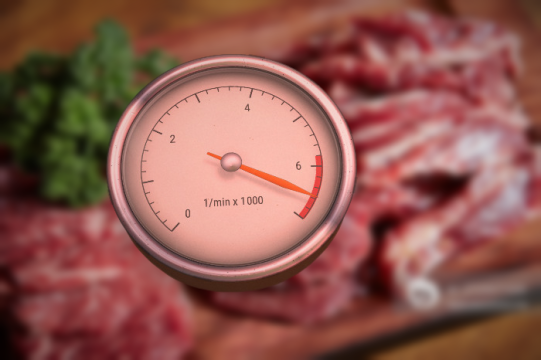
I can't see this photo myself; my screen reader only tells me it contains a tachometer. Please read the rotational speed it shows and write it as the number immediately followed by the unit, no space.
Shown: 6600rpm
